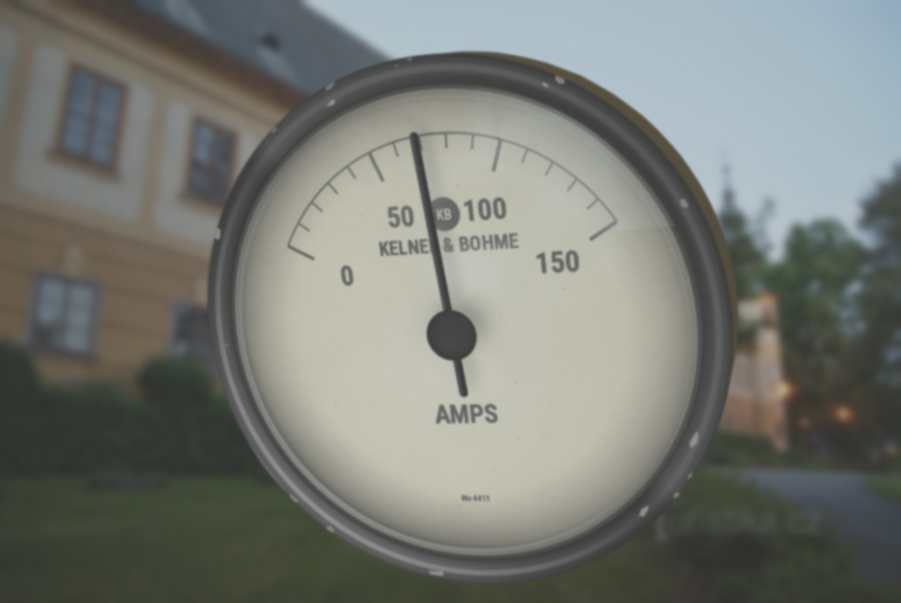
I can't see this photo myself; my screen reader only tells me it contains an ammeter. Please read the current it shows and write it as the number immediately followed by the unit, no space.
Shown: 70A
